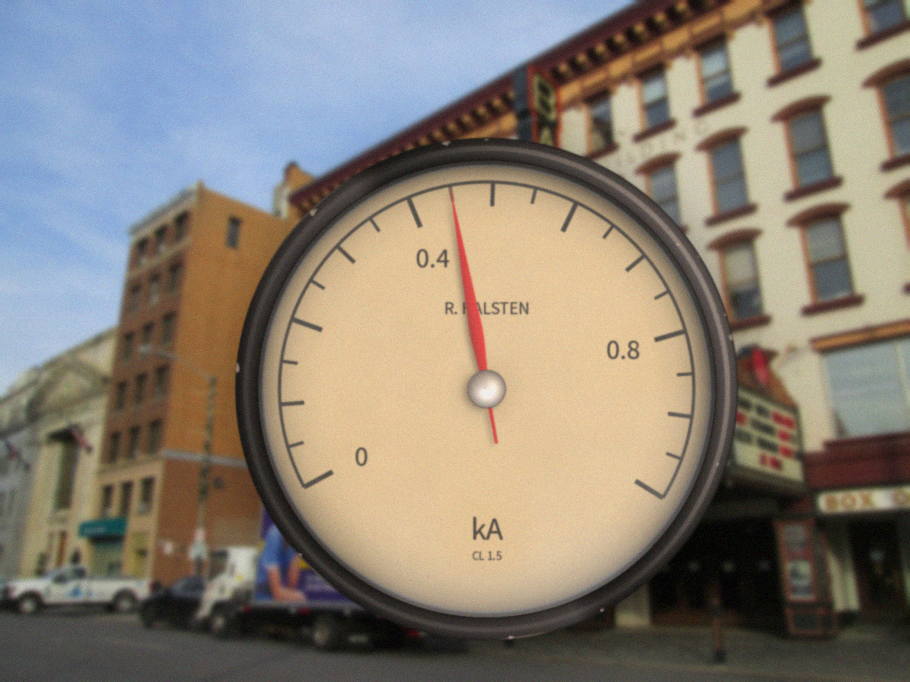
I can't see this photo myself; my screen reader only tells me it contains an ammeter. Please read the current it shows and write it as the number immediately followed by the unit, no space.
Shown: 0.45kA
